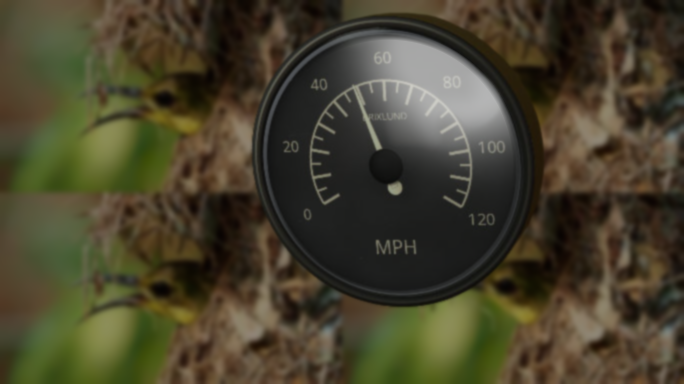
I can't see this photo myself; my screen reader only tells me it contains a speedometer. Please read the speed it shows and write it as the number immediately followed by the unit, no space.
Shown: 50mph
